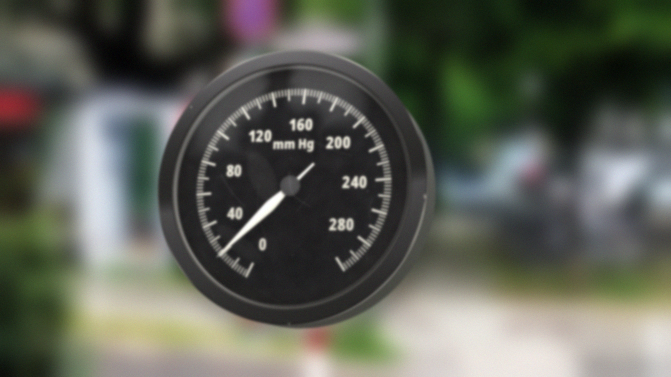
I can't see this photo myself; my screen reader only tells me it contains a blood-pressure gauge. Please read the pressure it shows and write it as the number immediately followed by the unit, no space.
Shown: 20mmHg
